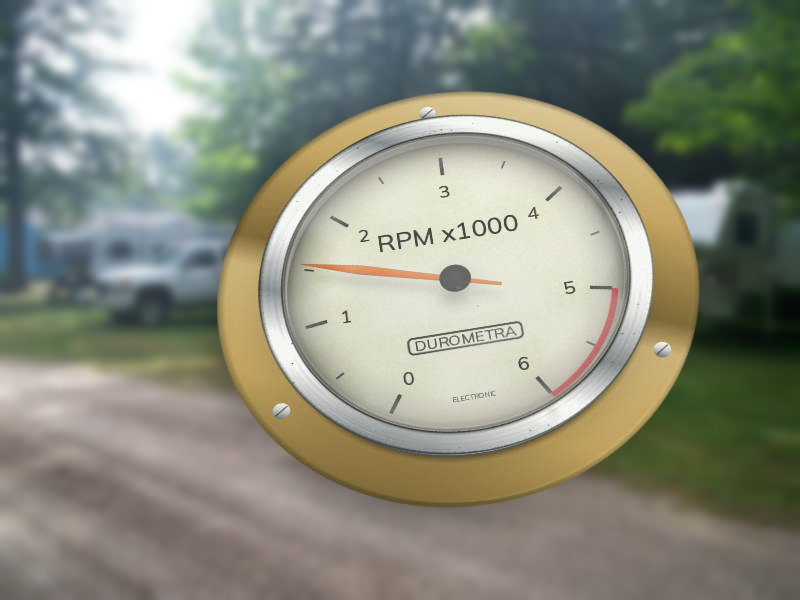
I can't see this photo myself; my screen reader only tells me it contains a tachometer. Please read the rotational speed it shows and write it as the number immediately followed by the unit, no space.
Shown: 1500rpm
